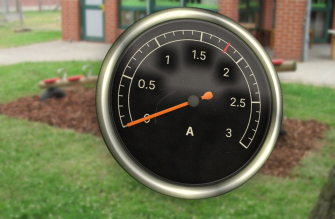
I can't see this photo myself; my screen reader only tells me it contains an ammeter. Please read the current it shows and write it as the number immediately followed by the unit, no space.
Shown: 0A
